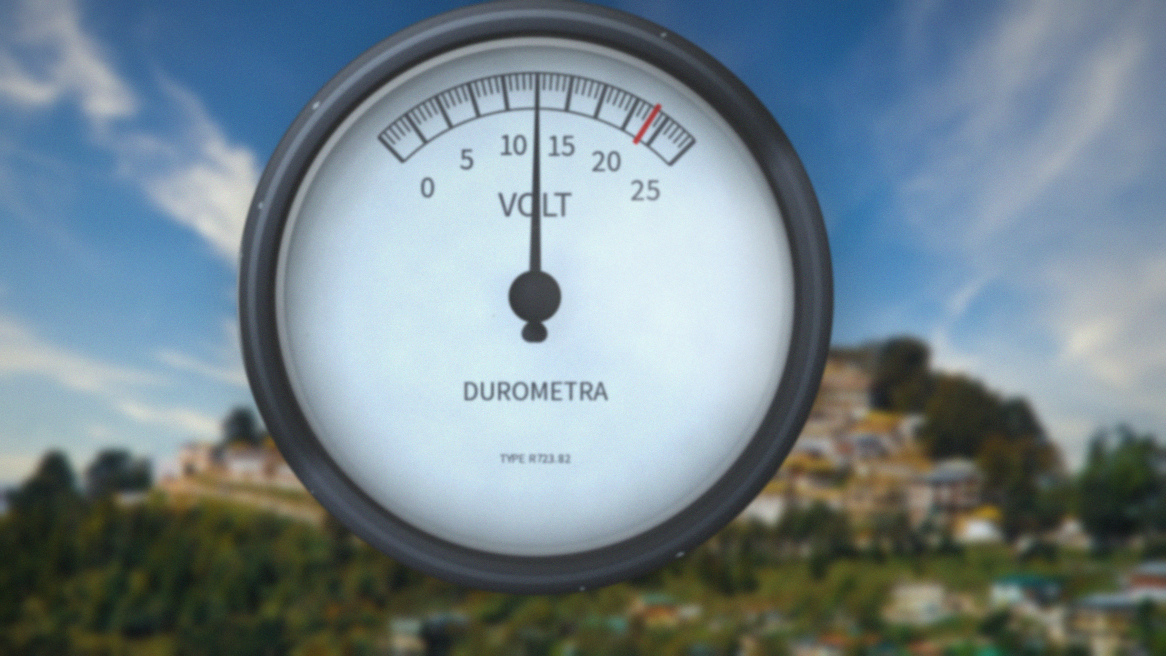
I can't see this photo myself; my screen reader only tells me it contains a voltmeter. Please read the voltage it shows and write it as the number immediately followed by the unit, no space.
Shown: 12.5V
